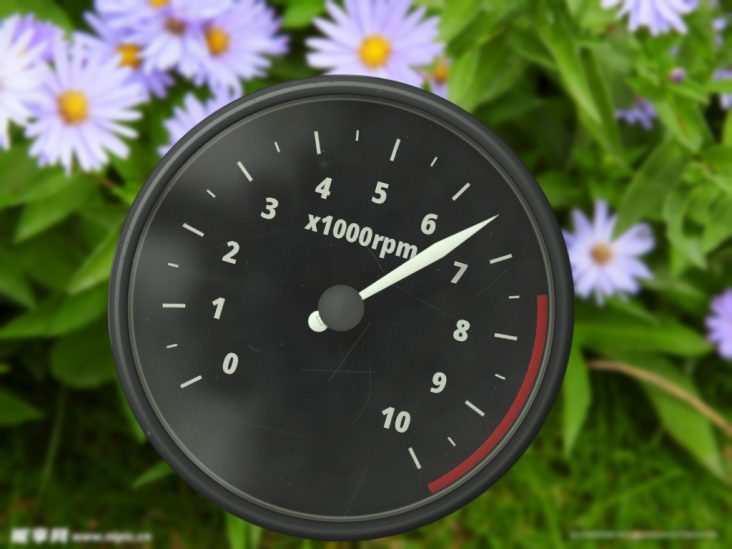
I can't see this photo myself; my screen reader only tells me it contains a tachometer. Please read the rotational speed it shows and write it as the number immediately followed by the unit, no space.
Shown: 6500rpm
